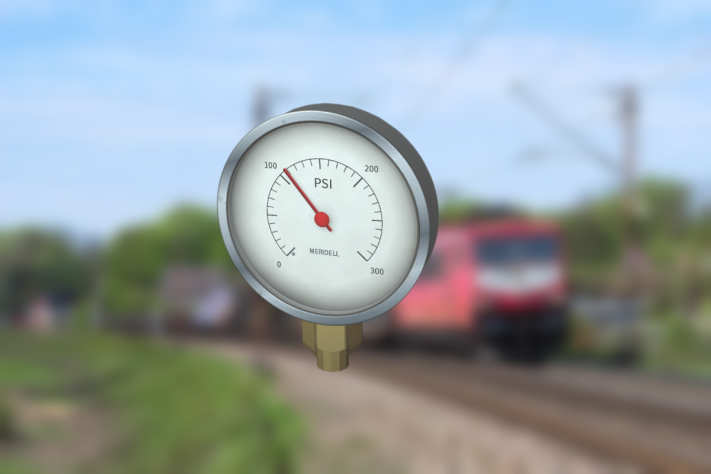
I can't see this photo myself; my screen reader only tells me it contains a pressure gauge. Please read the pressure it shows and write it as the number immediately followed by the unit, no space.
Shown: 110psi
